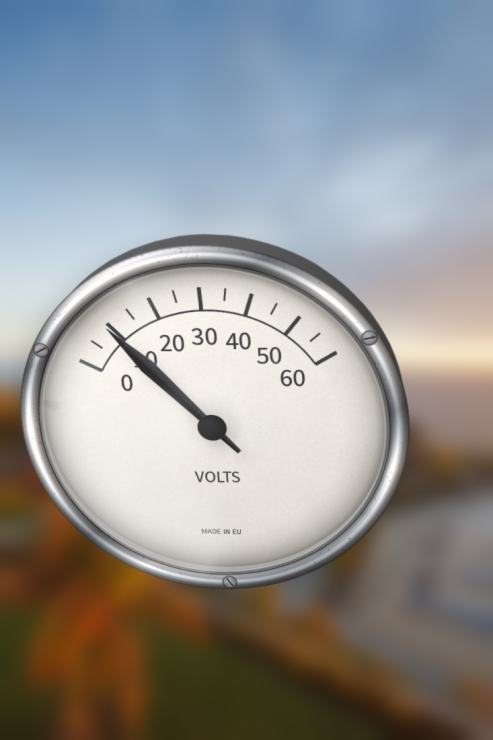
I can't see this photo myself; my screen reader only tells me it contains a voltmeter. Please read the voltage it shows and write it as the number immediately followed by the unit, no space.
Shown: 10V
